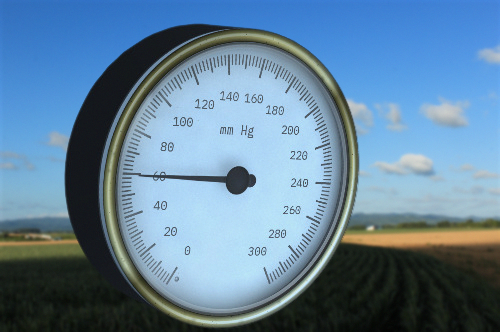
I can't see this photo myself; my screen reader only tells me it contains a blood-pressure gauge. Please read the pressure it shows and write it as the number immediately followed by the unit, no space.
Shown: 60mmHg
